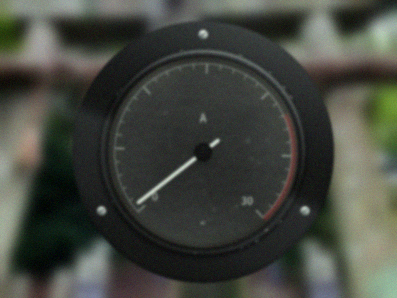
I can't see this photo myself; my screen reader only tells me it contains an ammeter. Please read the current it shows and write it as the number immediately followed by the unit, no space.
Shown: 0.5A
